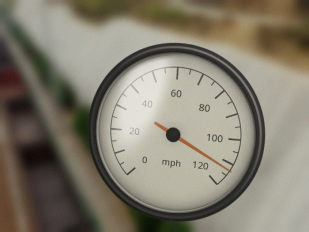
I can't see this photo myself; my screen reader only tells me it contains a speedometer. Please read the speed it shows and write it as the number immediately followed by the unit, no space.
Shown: 112.5mph
